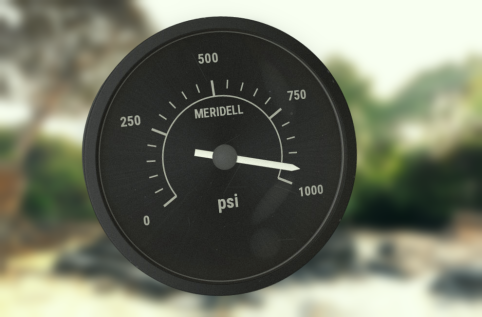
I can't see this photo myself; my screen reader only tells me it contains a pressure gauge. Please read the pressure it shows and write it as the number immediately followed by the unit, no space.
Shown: 950psi
